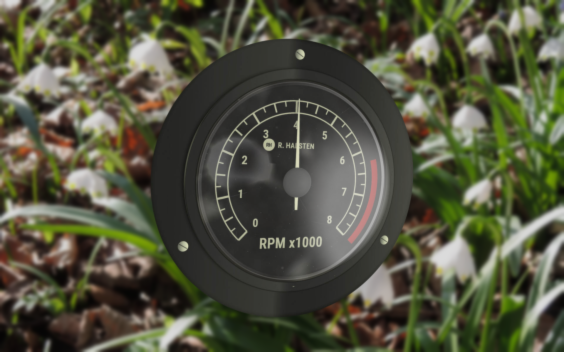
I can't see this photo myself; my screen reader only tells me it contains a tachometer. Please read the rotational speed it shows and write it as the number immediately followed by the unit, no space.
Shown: 4000rpm
